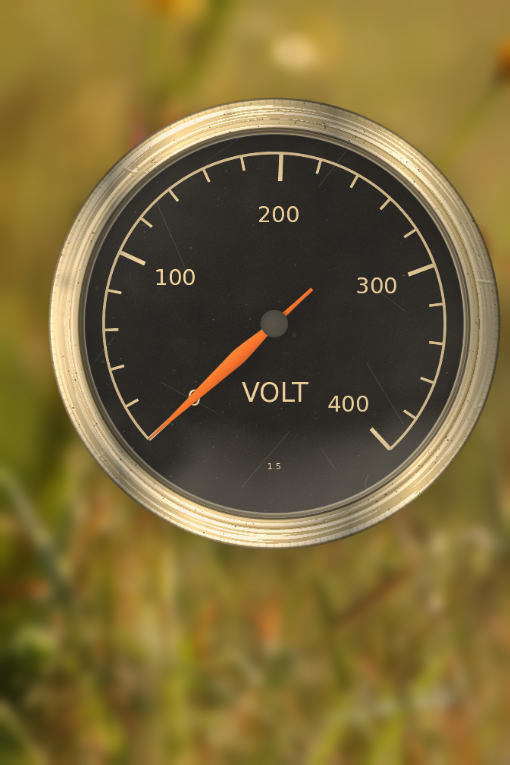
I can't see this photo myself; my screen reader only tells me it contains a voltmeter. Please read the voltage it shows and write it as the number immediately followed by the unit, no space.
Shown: 0V
